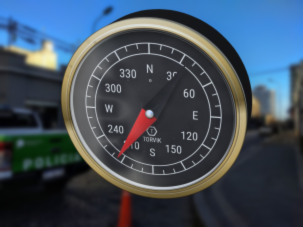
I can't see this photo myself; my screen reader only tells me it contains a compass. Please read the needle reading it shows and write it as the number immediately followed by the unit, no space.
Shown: 215°
